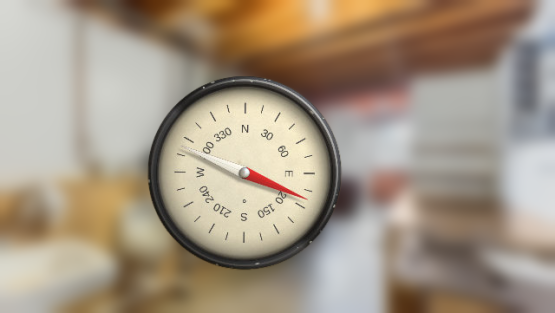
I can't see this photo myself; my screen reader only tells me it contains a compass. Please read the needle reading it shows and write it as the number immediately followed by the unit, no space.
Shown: 112.5°
